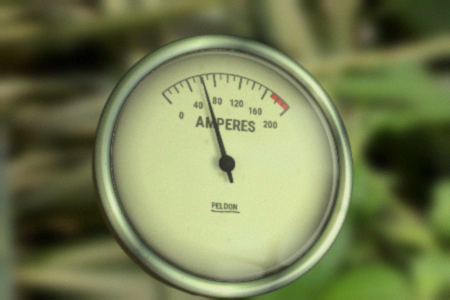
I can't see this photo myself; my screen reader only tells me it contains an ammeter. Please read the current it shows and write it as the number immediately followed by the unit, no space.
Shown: 60A
